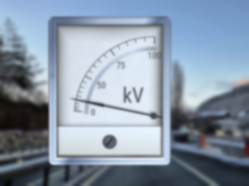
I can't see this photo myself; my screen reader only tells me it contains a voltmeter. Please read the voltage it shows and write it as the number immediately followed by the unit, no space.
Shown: 25kV
